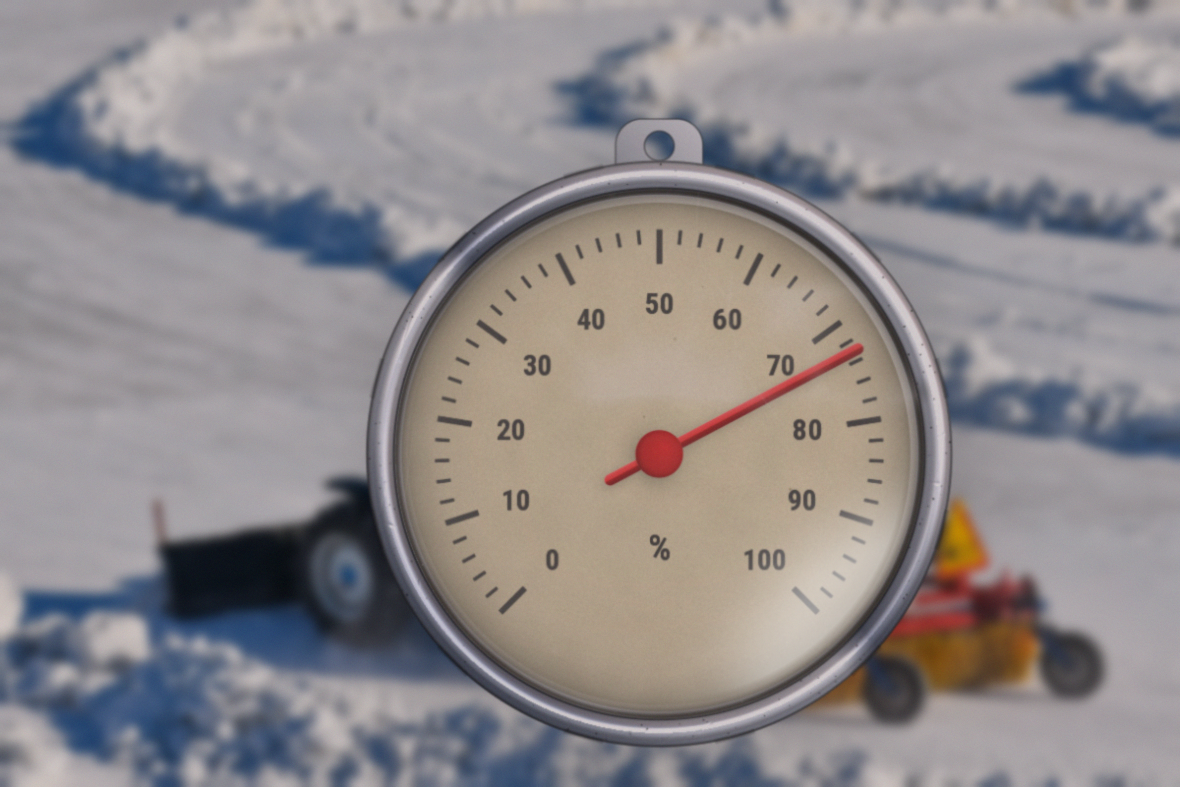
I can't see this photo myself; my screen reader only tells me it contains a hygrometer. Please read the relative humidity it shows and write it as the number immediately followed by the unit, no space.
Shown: 73%
